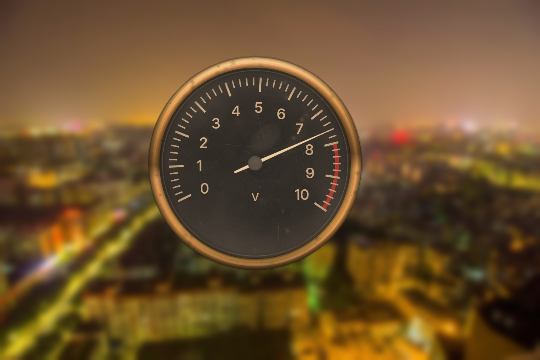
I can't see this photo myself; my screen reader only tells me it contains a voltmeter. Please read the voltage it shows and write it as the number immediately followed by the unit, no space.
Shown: 7.6V
